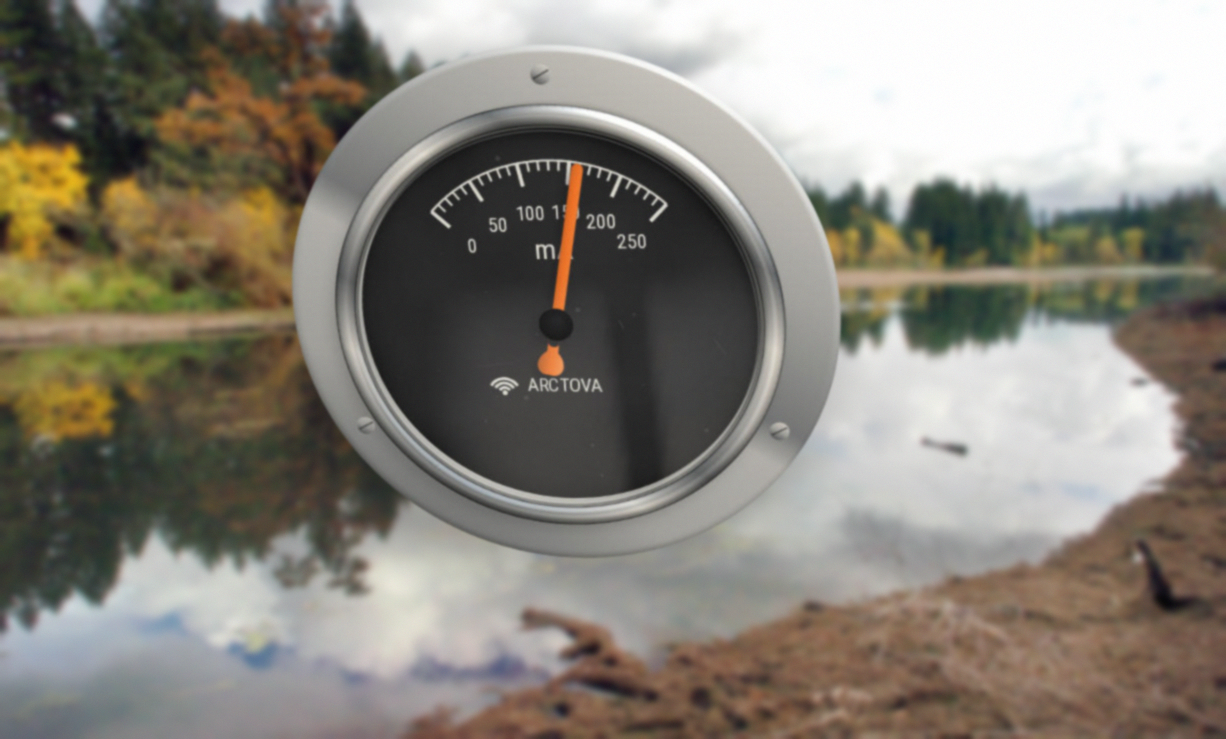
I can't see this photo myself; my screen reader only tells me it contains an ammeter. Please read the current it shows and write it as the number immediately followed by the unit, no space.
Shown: 160mA
